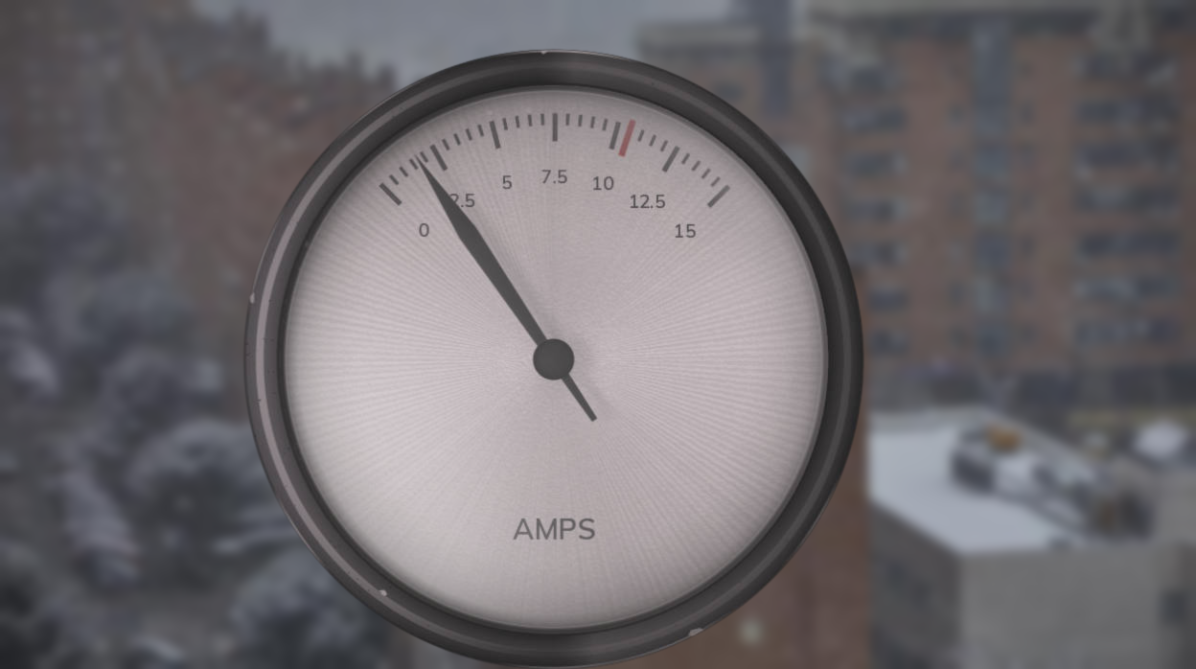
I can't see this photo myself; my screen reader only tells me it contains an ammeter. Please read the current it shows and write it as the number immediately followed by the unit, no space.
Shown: 1.75A
